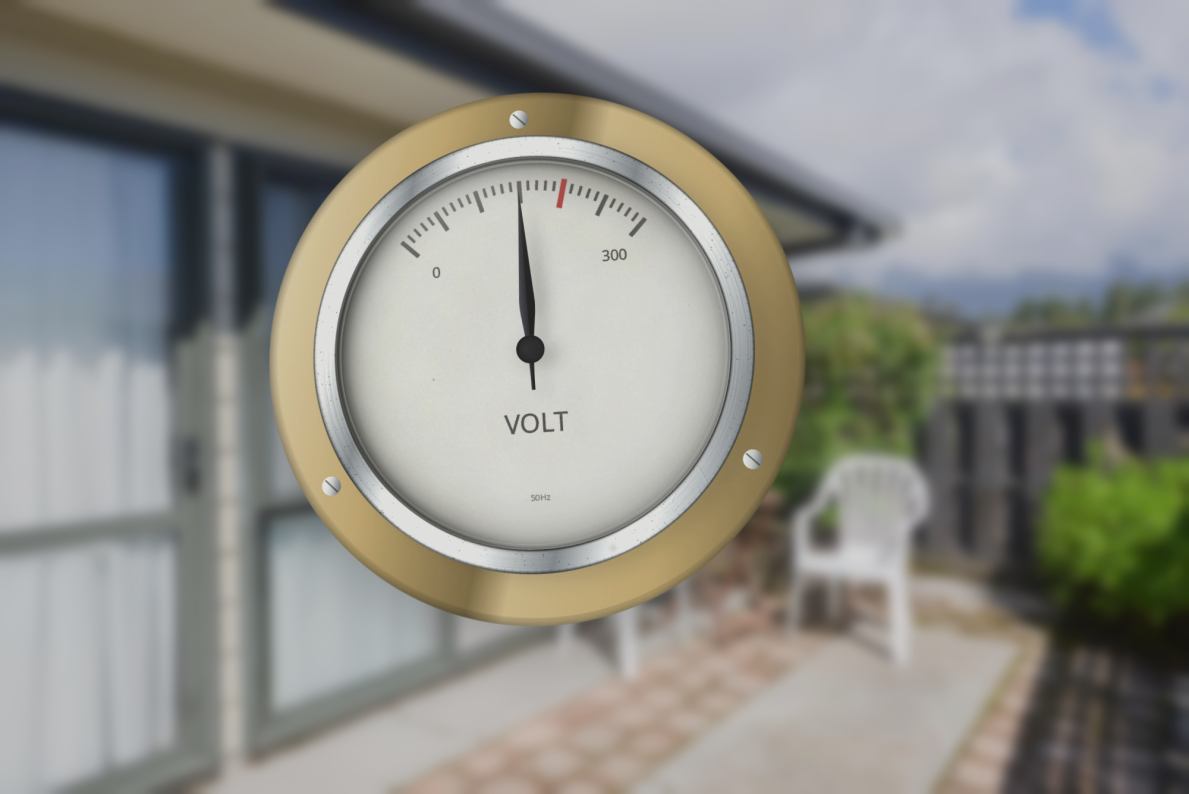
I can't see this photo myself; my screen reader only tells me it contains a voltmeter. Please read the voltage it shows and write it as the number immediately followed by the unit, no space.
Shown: 150V
